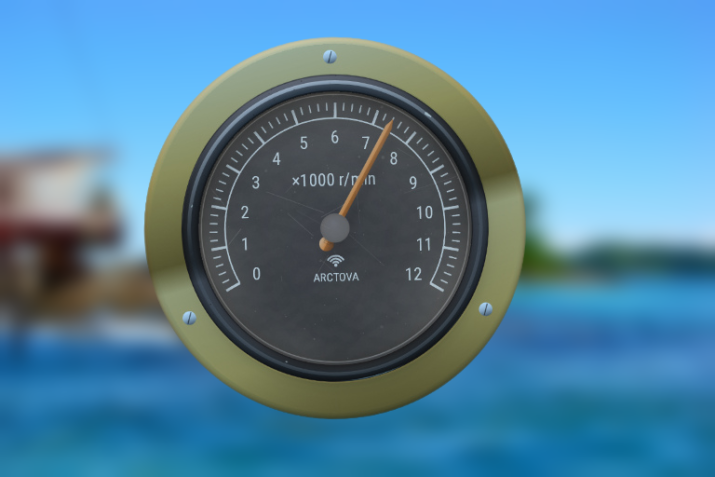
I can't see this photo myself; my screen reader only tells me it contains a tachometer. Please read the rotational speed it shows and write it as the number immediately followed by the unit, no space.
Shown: 7400rpm
